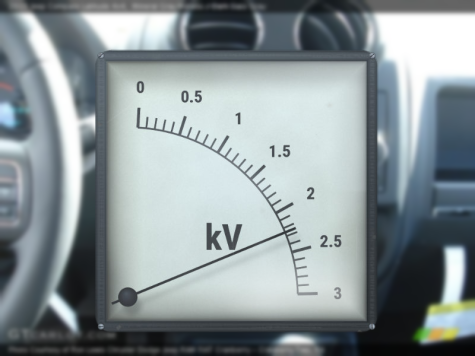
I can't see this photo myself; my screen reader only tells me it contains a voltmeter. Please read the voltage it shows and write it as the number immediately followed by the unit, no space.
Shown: 2.25kV
